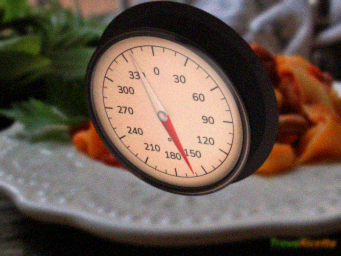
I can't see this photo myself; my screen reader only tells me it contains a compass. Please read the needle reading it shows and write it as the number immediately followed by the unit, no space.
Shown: 160°
